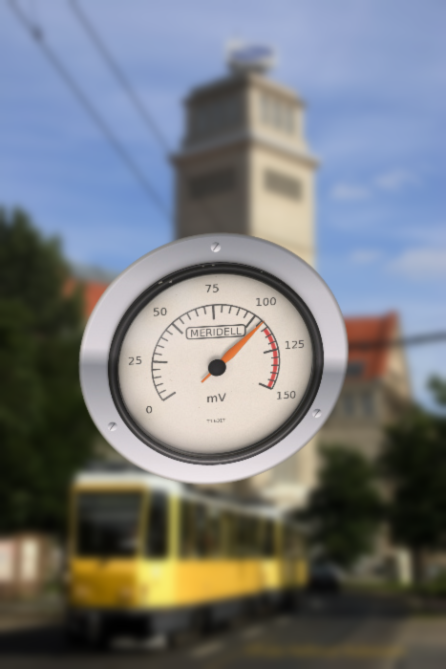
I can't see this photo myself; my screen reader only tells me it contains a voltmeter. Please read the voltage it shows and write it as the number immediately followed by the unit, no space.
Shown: 105mV
